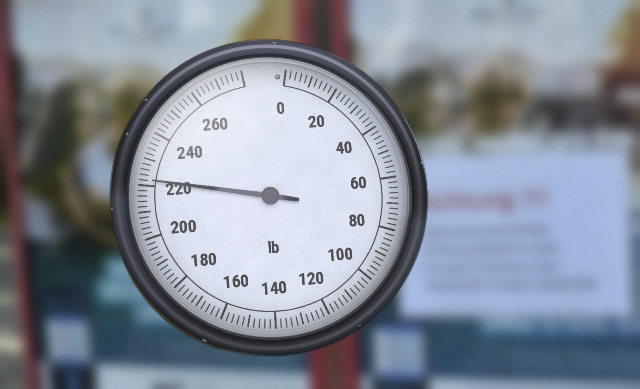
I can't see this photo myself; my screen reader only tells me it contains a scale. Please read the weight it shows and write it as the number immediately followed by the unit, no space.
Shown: 222lb
